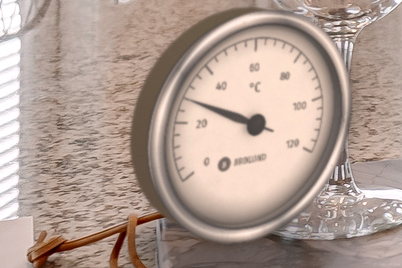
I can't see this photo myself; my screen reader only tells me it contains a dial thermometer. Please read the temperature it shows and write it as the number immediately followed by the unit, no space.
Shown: 28°C
